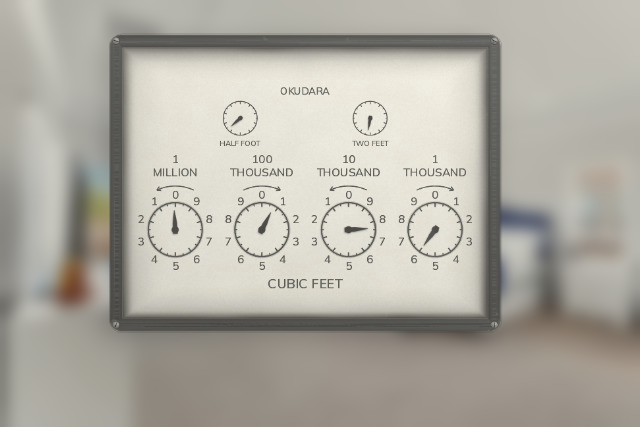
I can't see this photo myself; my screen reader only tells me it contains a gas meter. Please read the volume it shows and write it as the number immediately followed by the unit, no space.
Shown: 7600ft³
